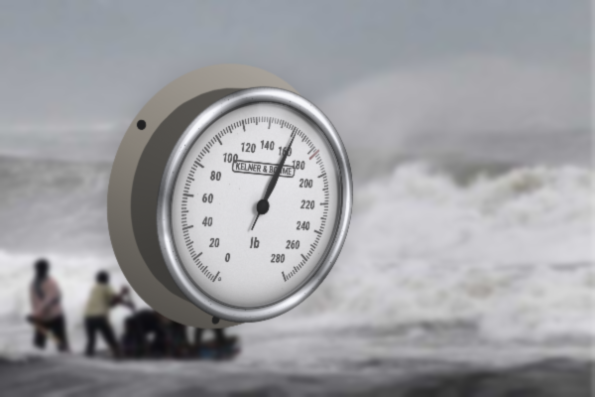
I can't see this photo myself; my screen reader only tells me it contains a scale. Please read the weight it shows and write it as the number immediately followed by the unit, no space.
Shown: 160lb
